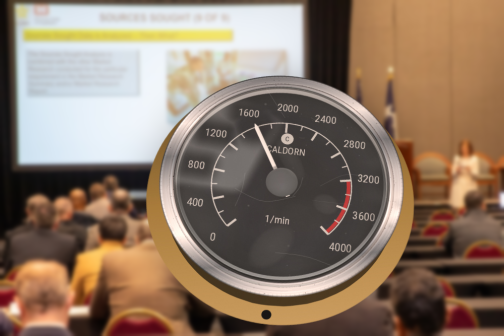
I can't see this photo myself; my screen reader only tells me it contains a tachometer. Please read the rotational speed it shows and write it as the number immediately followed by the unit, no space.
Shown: 1600rpm
